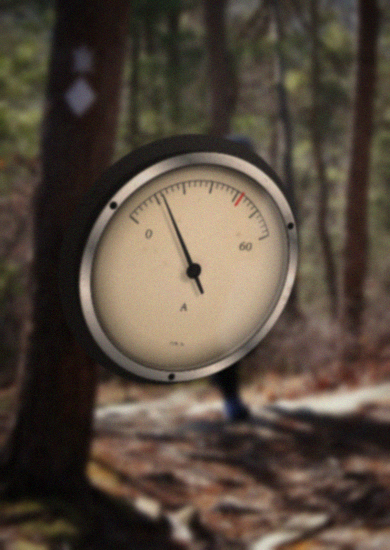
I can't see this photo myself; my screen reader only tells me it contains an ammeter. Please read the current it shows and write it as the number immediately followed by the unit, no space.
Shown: 12A
